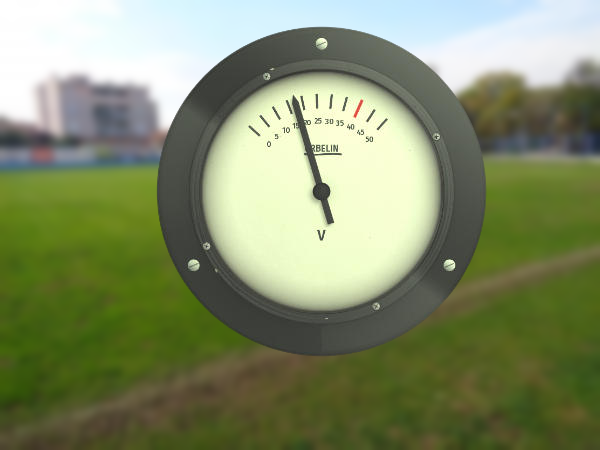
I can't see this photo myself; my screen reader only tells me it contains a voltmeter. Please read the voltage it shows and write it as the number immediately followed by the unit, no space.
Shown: 17.5V
